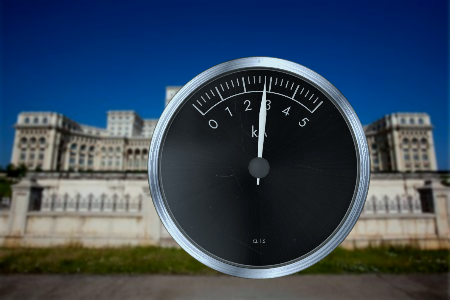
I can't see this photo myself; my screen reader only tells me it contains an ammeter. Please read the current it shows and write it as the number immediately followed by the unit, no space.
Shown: 2.8kA
